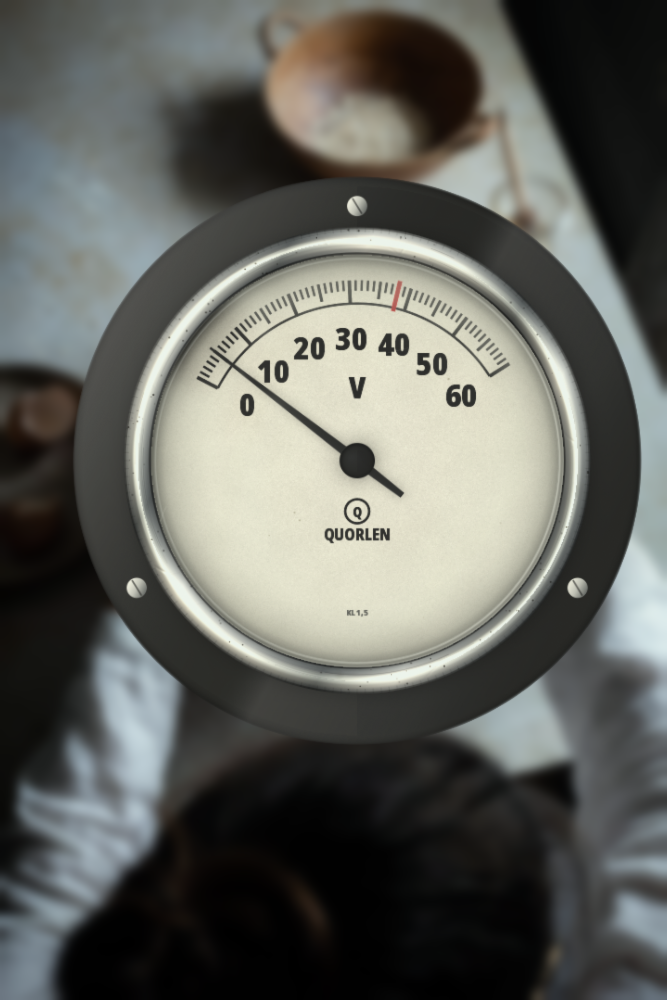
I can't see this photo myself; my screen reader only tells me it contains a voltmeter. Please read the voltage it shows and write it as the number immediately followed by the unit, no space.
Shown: 5V
